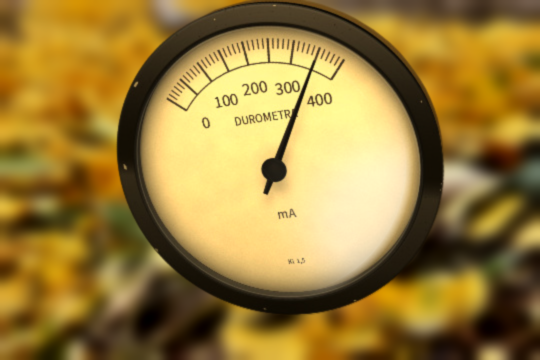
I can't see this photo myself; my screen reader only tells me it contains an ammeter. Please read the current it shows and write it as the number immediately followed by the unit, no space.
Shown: 350mA
